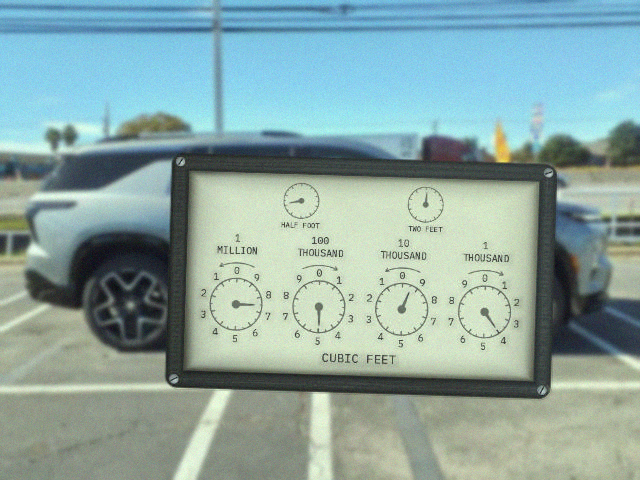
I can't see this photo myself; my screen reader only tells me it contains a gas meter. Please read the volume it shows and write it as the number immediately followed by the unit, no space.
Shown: 749400ft³
